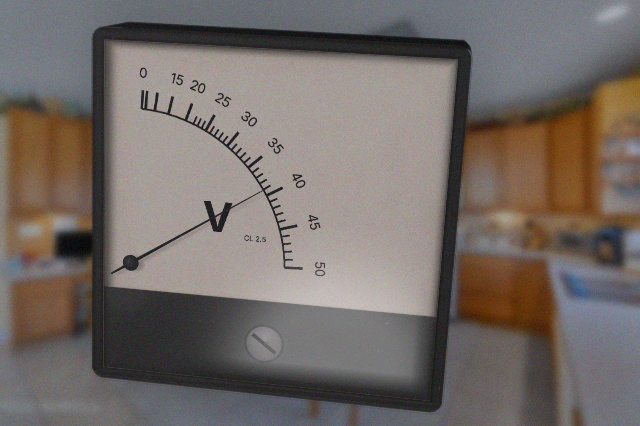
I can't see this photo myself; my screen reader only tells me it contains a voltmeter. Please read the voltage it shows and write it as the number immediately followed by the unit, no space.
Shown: 39V
